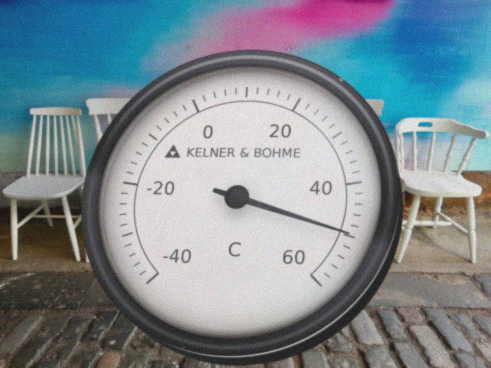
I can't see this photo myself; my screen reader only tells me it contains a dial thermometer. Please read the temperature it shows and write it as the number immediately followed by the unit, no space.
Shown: 50°C
